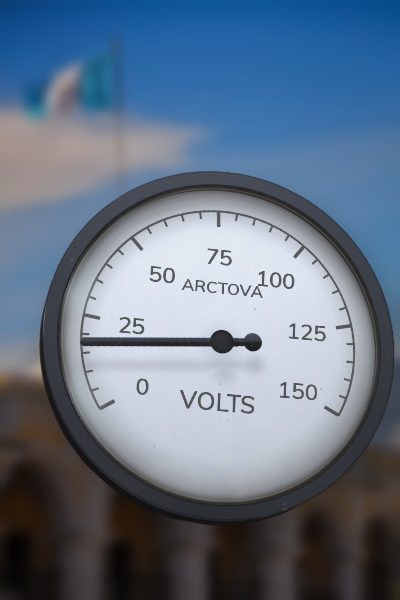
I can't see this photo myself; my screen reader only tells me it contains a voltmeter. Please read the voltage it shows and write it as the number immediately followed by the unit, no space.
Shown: 17.5V
